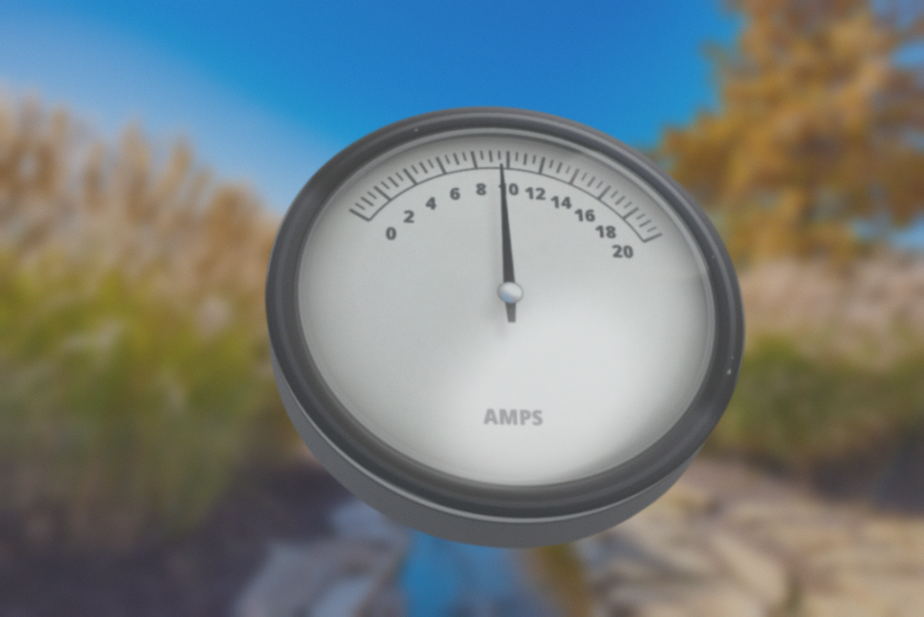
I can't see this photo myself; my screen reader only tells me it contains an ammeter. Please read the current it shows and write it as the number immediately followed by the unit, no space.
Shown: 9.5A
